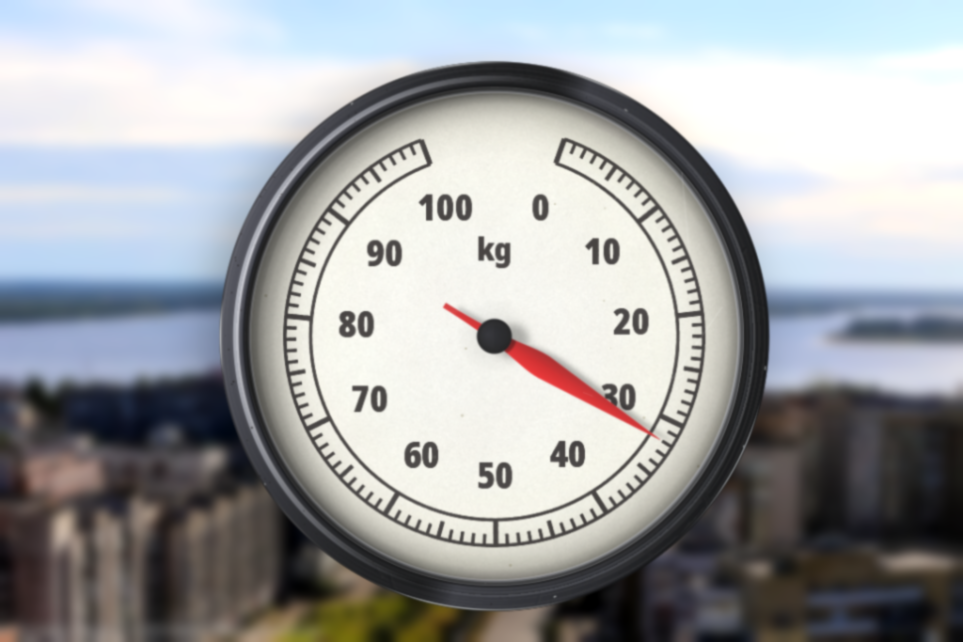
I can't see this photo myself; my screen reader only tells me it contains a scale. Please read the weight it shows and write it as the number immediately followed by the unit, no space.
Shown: 32kg
